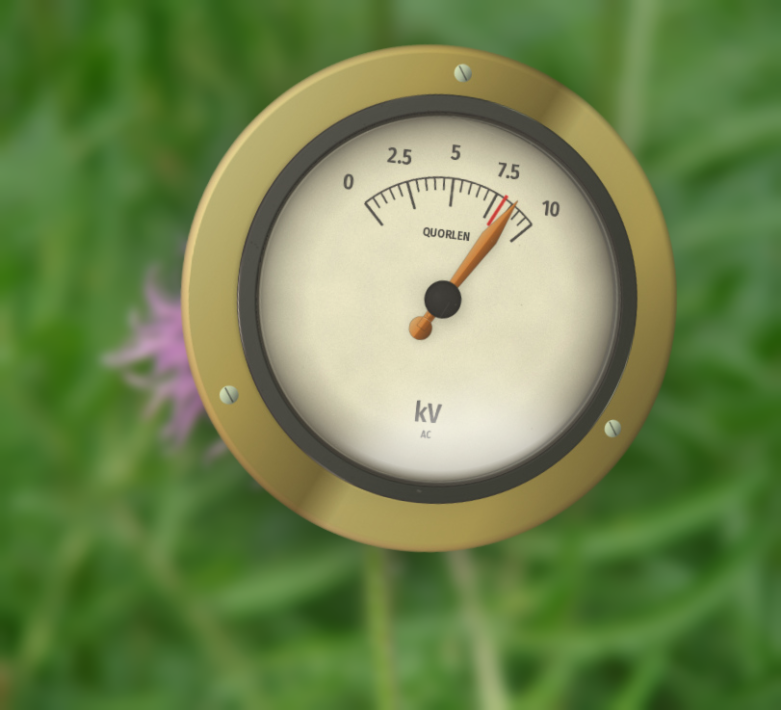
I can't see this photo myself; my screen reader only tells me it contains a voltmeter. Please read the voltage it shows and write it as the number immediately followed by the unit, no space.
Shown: 8.5kV
